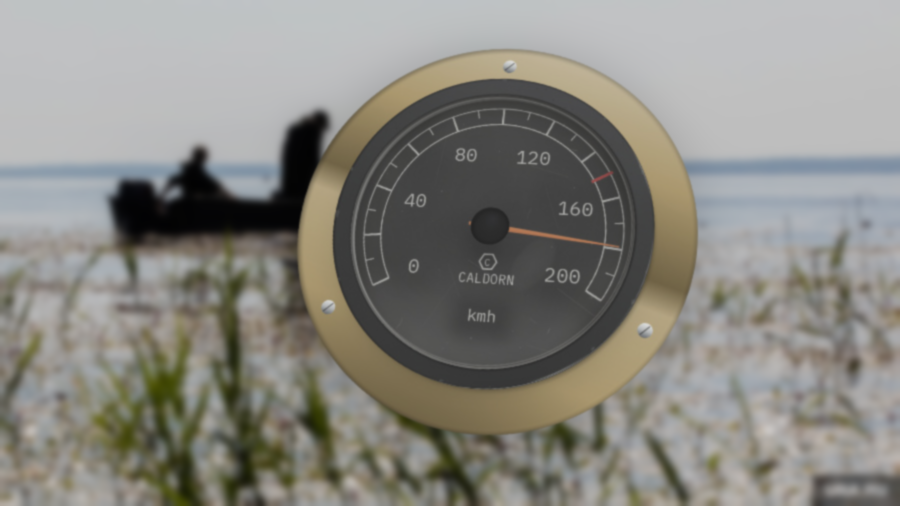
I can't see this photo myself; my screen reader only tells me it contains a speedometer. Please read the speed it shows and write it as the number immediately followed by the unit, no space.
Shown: 180km/h
